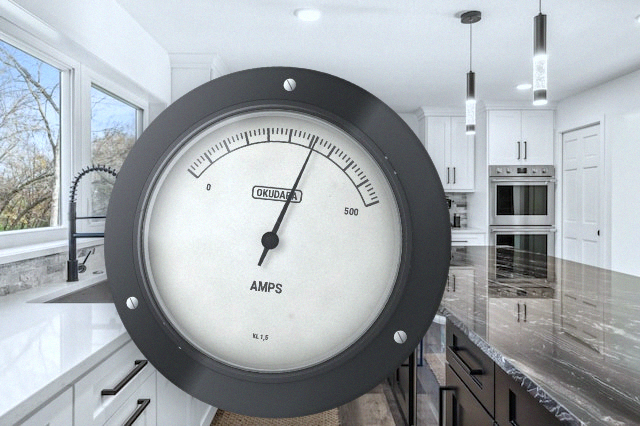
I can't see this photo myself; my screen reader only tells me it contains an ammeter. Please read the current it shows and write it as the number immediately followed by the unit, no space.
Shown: 310A
